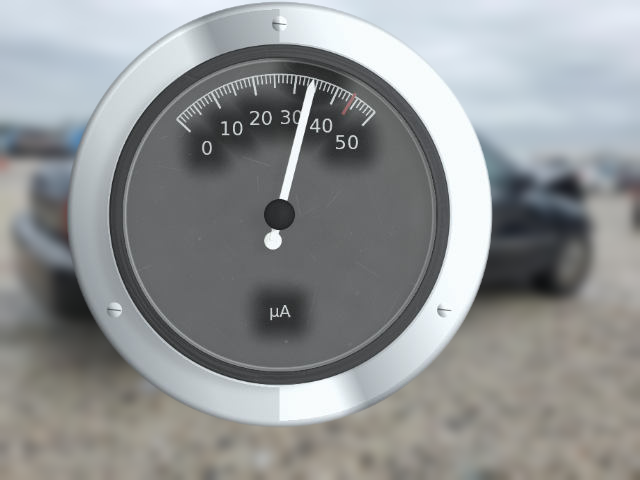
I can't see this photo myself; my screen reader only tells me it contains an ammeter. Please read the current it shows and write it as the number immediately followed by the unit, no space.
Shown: 34µA
